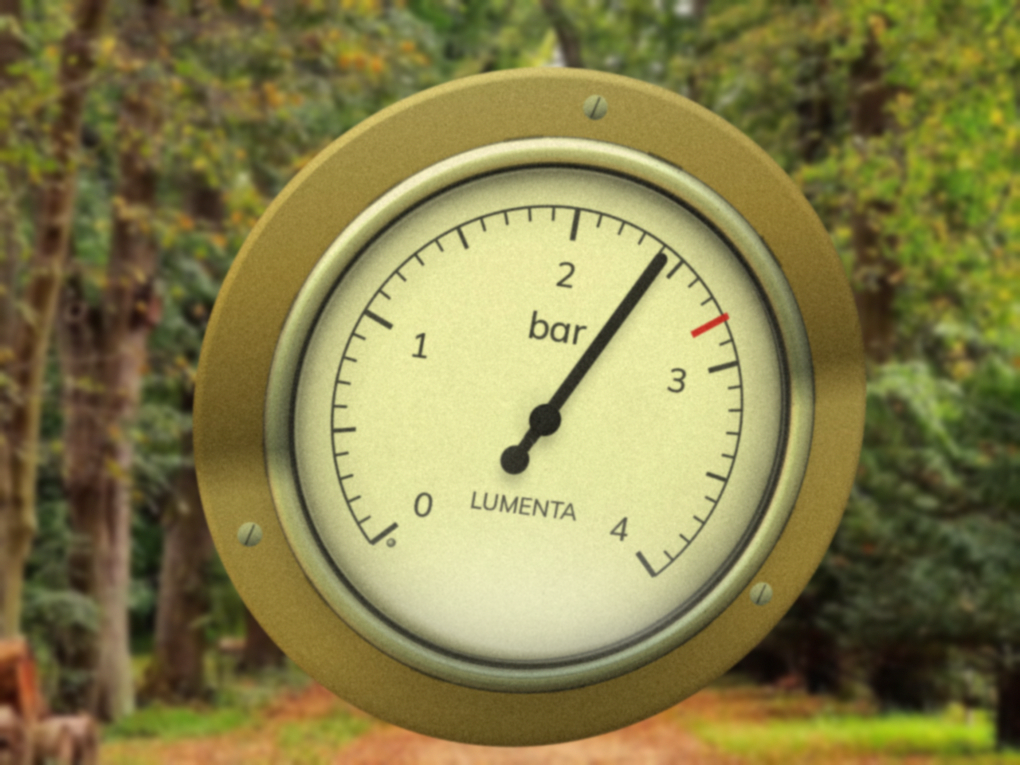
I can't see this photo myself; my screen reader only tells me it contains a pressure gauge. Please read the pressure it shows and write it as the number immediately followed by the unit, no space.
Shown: 2.4bar
